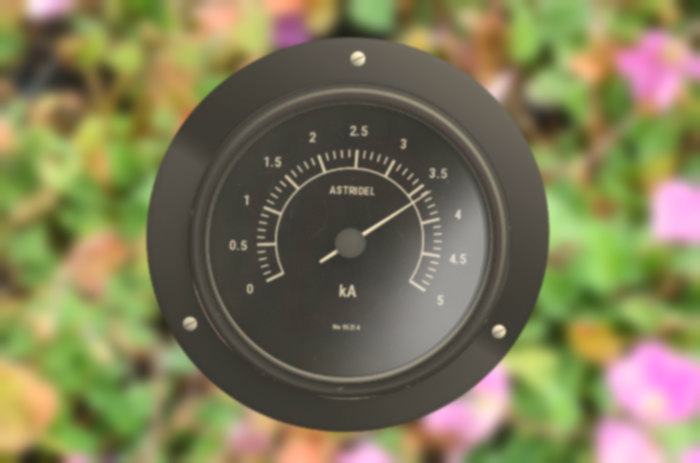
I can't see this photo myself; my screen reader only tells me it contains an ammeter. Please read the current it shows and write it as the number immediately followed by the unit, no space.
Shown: 3.6kA
